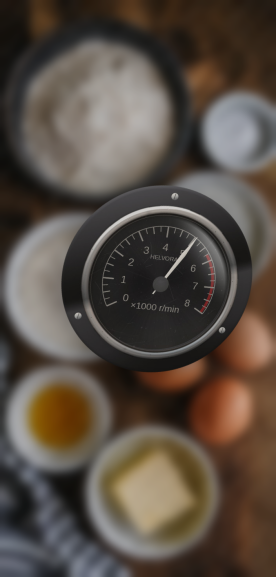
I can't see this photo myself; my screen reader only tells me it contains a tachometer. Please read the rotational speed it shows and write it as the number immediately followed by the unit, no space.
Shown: 5000rpm
